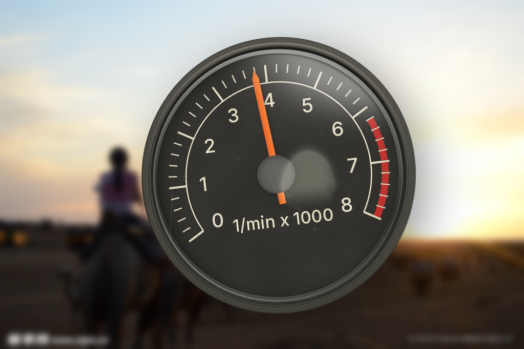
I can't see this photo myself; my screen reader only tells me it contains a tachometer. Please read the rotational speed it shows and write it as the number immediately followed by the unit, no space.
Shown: 3800rpm
